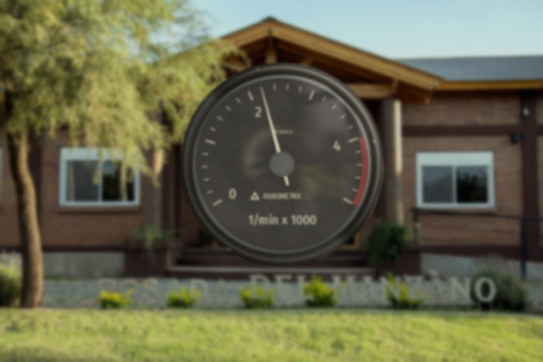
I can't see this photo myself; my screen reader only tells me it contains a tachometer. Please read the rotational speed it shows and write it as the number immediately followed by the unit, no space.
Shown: 2200rpm
